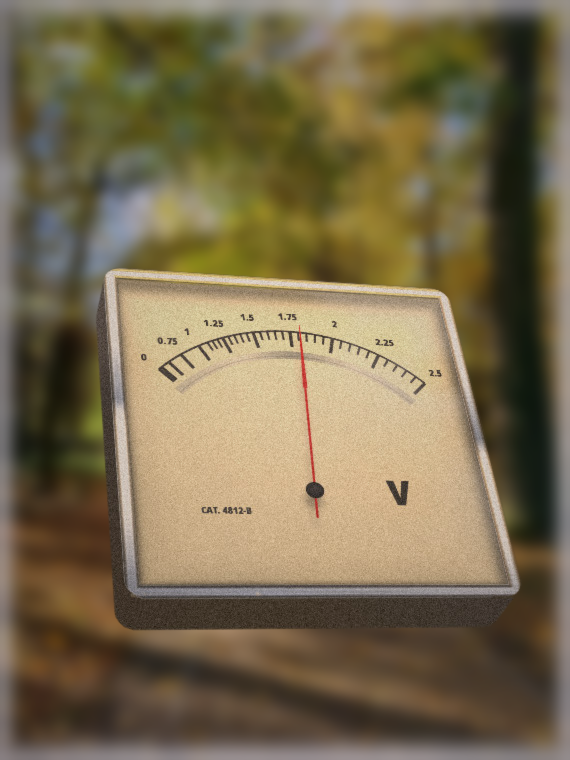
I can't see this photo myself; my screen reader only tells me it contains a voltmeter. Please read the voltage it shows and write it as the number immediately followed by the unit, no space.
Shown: 1.8V
